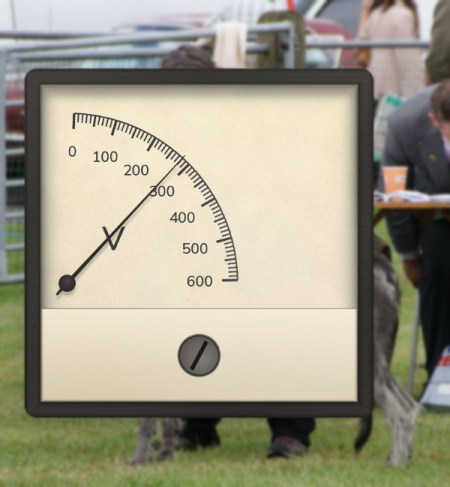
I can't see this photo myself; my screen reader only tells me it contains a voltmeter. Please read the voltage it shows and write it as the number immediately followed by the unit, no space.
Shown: 280V
